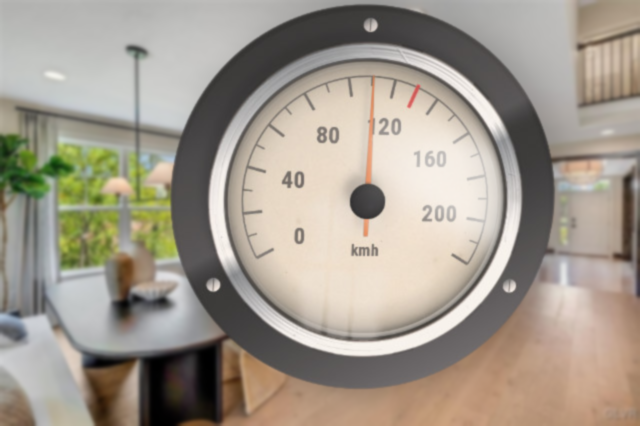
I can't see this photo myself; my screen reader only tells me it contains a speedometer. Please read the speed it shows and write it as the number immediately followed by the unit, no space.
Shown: 110km/h
